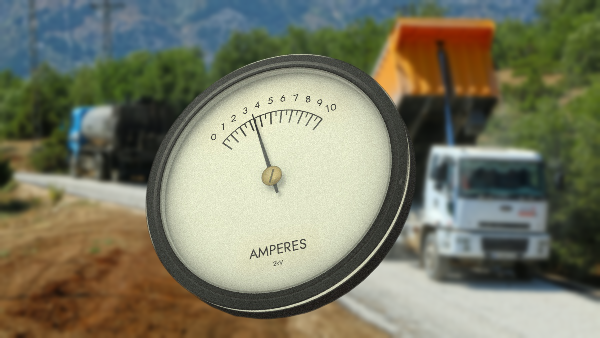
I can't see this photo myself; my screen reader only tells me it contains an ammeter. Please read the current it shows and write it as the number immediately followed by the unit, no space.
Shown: 3.5A
